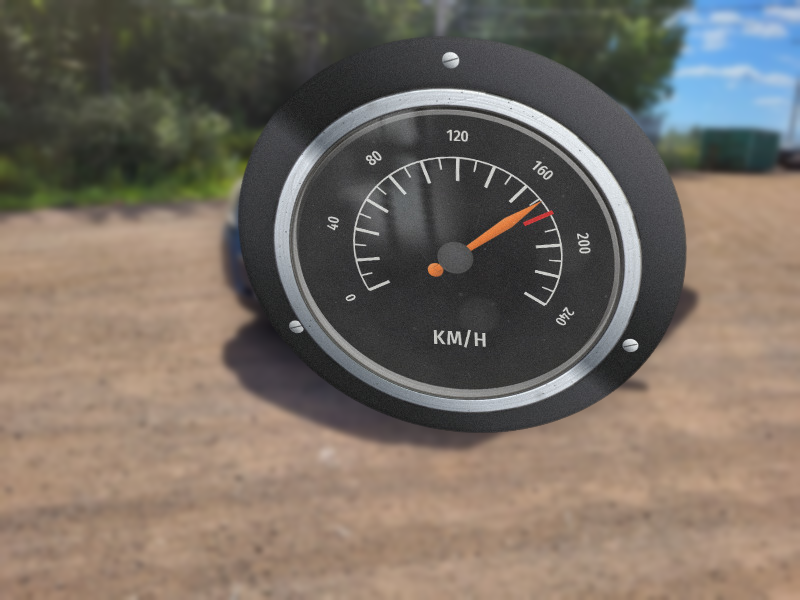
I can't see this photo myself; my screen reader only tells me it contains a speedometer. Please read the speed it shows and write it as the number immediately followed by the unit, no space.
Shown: 170km/h
